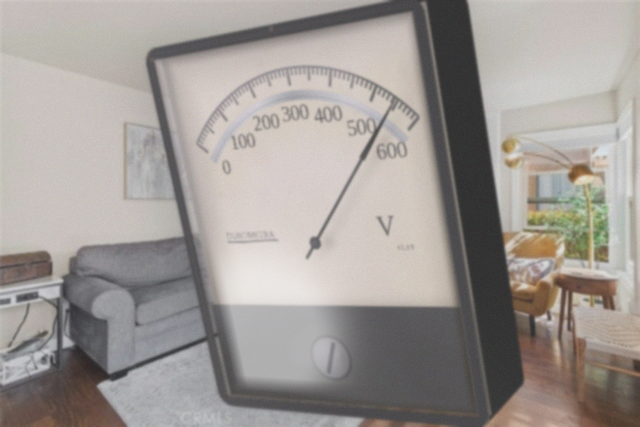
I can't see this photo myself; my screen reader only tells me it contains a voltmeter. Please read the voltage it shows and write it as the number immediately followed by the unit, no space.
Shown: 550V
